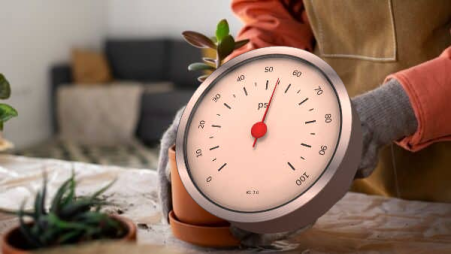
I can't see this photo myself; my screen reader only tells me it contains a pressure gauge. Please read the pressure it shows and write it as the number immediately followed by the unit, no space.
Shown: 55psi
